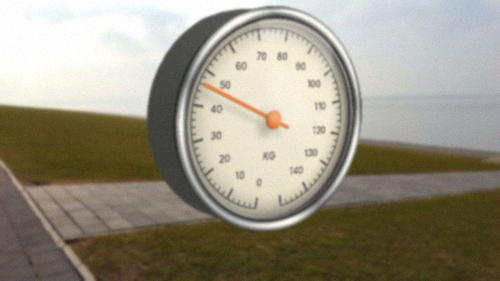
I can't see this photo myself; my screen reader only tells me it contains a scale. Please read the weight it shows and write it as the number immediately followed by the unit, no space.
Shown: 46kg
